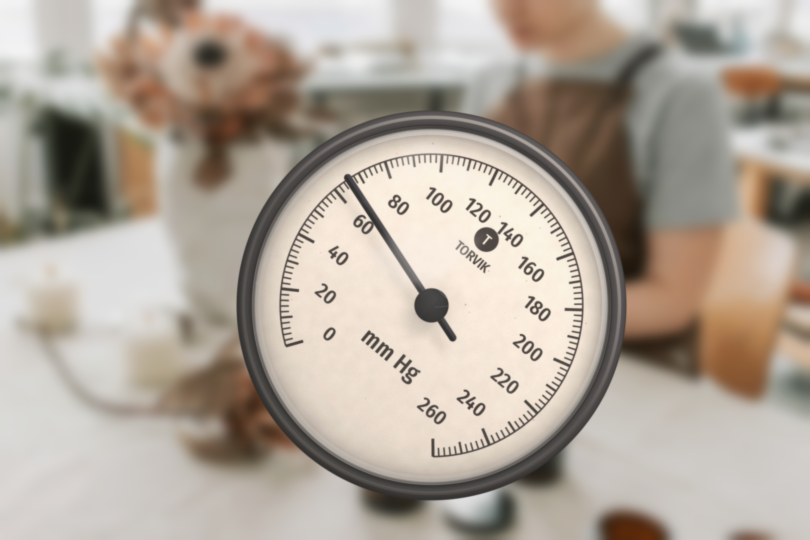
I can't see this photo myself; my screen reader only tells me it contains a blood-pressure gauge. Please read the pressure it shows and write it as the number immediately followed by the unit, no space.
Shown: 66mmHg
